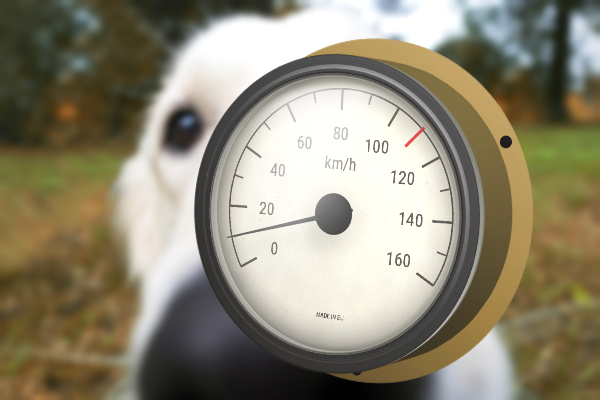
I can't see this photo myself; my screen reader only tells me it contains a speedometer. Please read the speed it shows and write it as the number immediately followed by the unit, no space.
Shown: 10km/h
